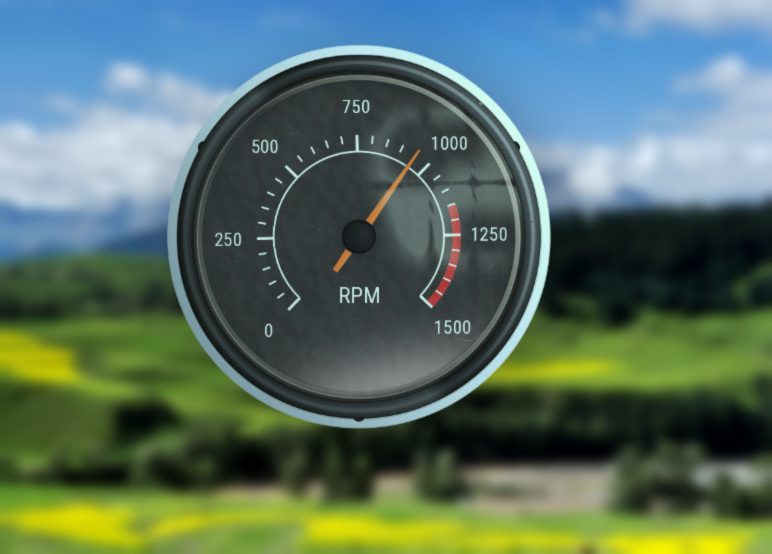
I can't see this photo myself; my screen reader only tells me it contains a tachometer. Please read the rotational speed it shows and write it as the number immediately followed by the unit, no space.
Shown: 950rpm
